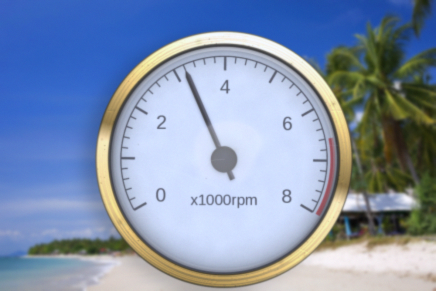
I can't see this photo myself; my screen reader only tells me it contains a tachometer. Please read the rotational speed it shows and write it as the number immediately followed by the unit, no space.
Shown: 3200rpm
